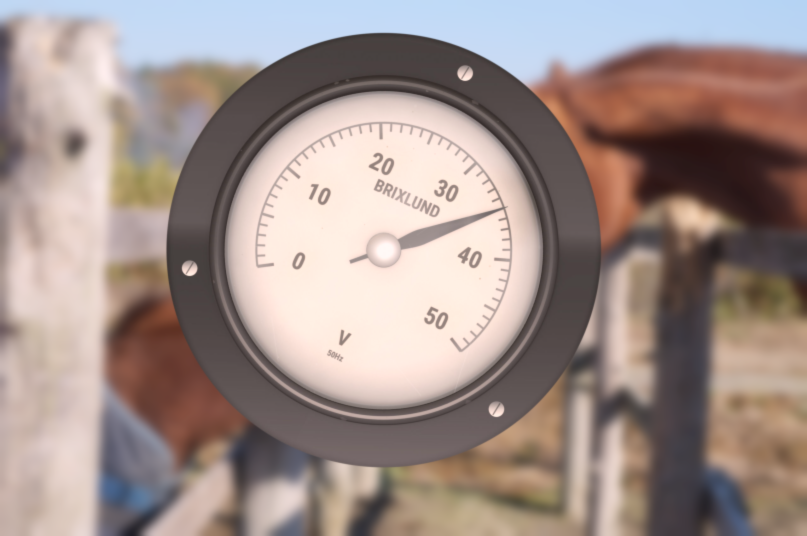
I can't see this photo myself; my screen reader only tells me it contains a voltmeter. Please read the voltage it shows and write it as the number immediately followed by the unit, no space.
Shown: 35V
